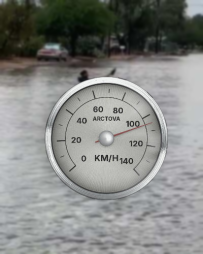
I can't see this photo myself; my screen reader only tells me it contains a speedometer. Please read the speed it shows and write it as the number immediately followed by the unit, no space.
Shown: 105km/h
